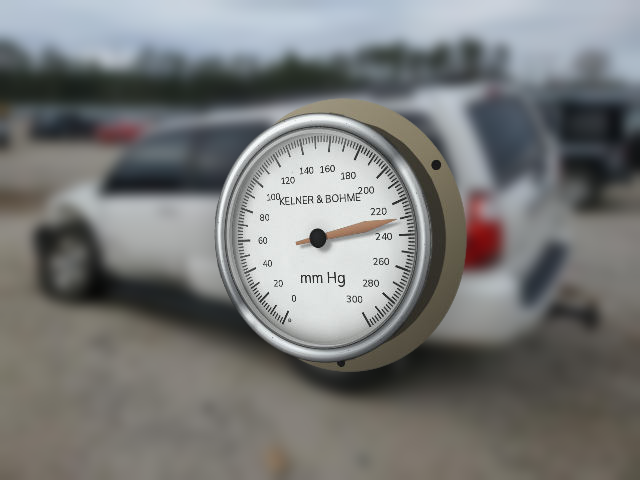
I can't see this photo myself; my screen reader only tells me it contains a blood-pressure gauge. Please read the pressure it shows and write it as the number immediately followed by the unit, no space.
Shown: 230mmHg
